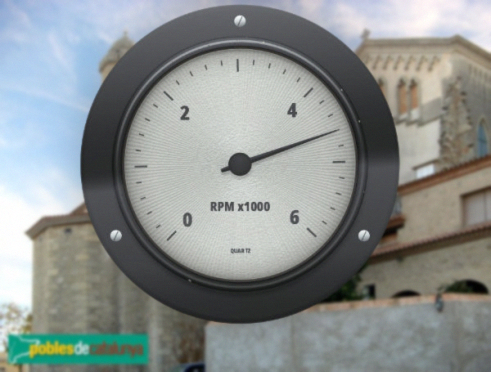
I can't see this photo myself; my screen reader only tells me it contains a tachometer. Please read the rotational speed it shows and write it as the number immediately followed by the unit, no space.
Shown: 4600rpm
